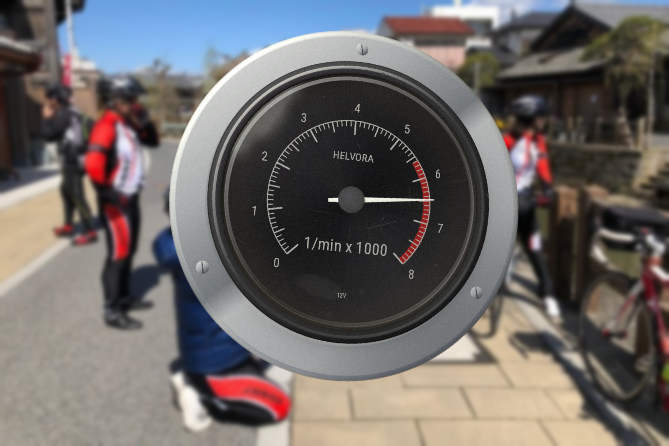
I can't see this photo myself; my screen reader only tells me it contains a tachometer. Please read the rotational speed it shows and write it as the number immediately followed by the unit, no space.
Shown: 6500rpm
